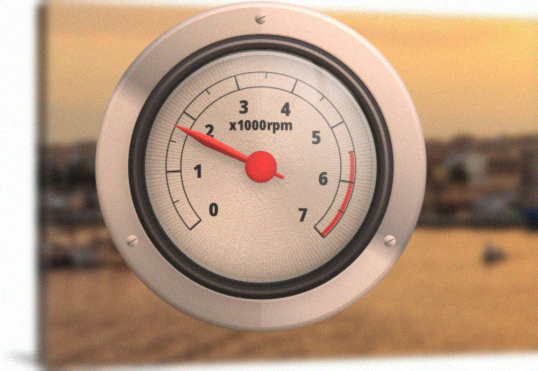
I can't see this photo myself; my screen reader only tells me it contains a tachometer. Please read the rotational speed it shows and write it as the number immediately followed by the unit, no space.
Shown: 1750rpm
